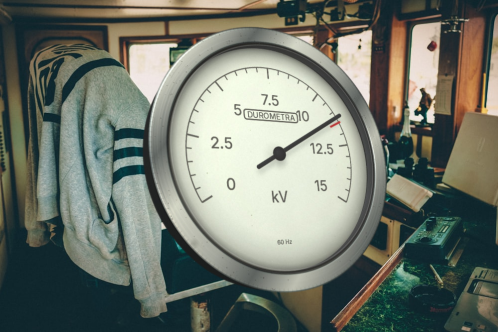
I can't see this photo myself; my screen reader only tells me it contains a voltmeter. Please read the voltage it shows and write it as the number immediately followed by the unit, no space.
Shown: 11.25kV
